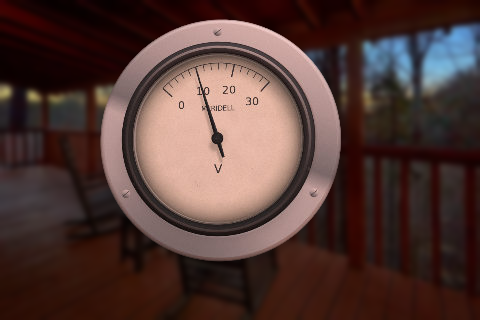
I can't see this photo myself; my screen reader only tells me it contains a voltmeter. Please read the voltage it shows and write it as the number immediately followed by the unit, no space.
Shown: 10V
